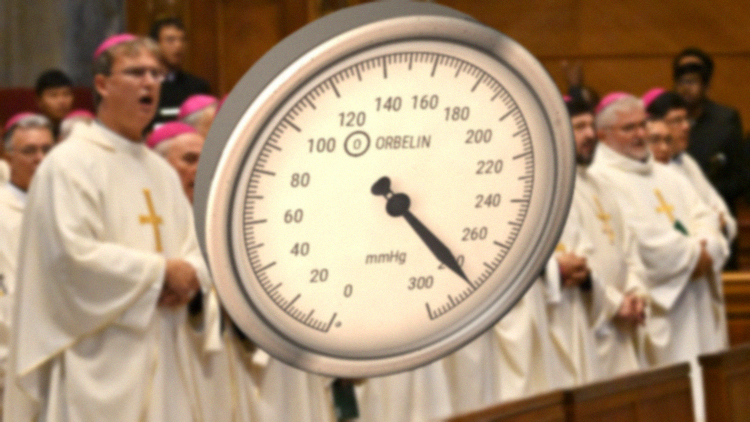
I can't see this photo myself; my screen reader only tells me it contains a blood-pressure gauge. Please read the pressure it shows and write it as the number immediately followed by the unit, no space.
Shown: 280mmHg
